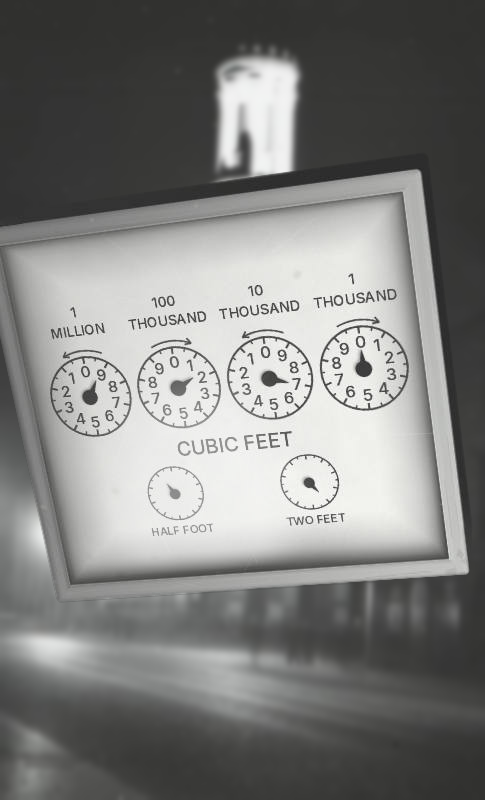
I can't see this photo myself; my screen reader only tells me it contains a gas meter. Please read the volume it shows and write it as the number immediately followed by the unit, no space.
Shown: 917000ft³
